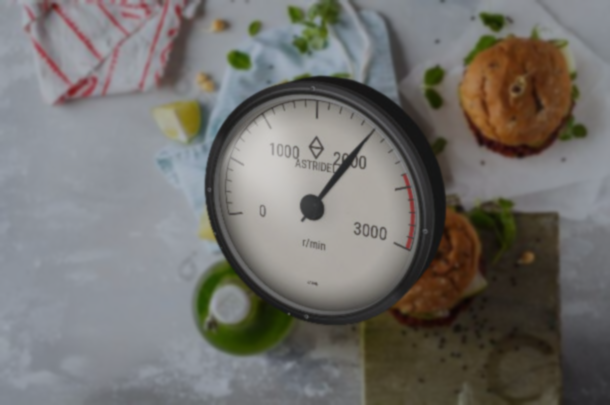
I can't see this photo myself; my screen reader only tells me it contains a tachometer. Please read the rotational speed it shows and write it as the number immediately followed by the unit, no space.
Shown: 2000rpm
